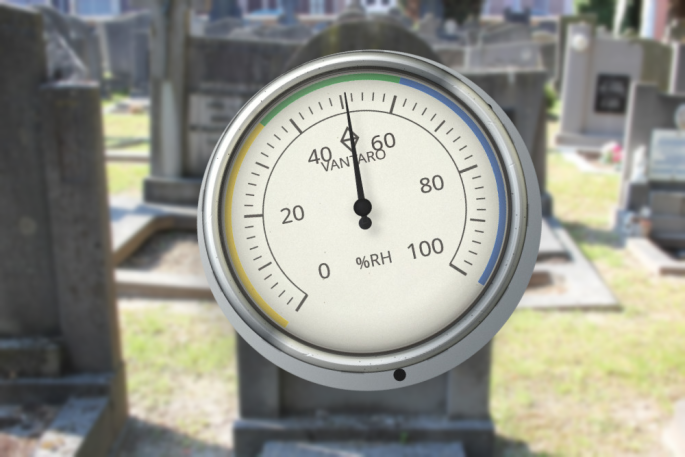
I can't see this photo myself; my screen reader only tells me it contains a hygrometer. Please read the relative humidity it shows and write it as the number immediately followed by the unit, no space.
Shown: 51%
